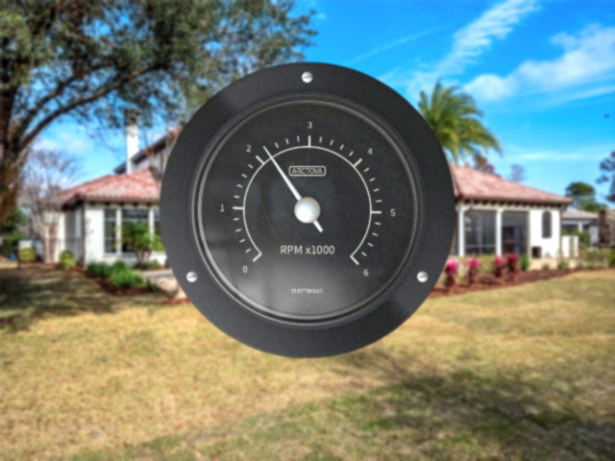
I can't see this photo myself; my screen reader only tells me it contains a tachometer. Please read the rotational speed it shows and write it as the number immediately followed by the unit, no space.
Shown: 2200rpm
